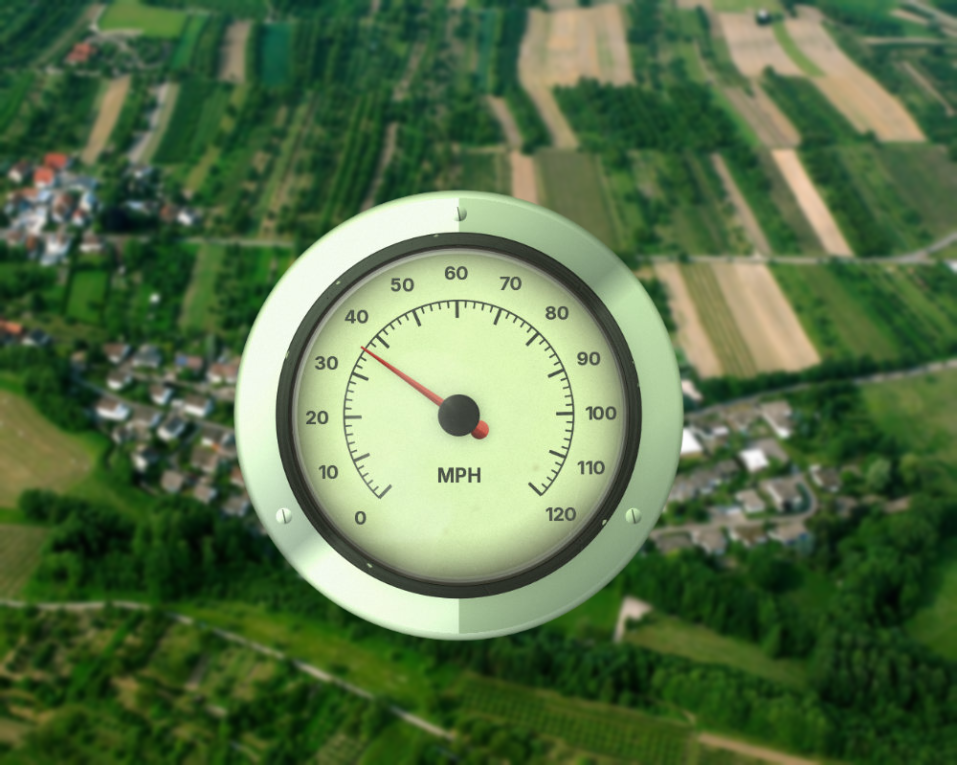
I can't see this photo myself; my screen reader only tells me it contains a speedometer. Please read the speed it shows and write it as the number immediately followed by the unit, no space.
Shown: 36mph
